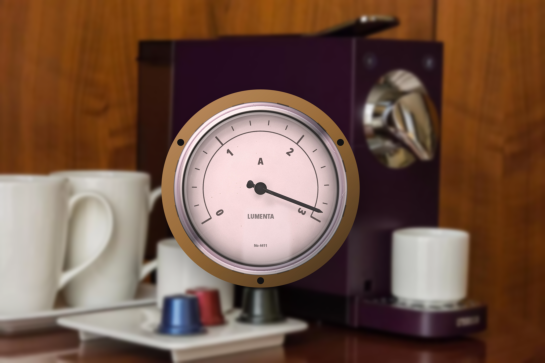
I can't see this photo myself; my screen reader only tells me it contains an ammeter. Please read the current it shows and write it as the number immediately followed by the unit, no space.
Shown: 2.9A
